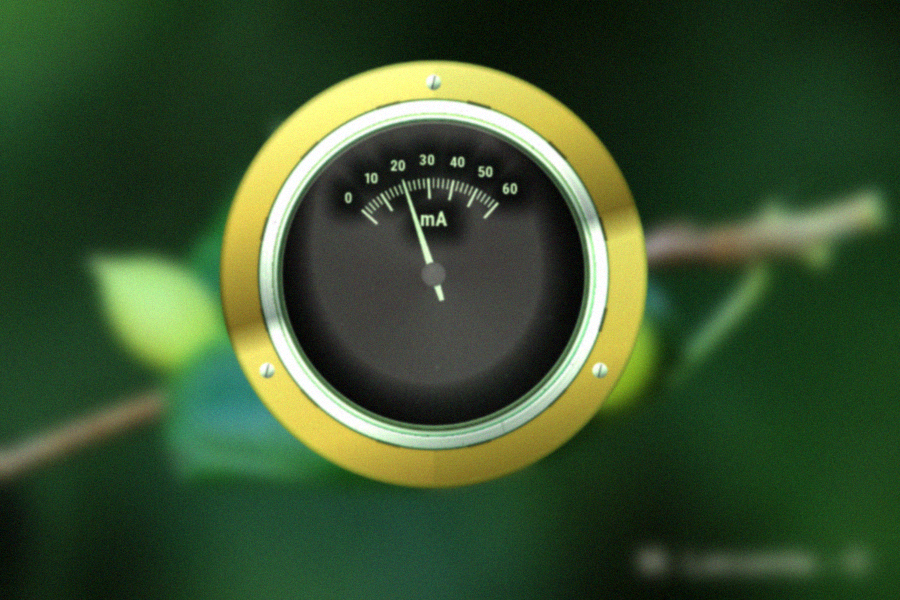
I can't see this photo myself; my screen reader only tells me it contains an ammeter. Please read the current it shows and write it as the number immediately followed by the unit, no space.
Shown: 20mA
